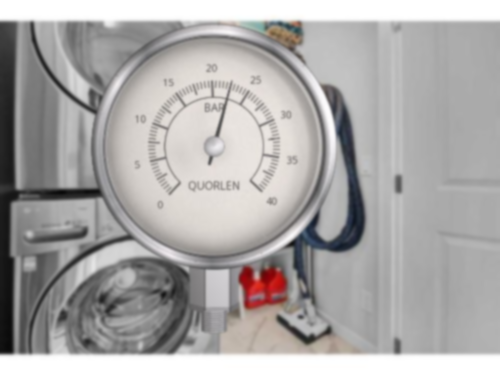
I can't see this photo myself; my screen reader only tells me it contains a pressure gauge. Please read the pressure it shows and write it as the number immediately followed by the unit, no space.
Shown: 22.5bar
